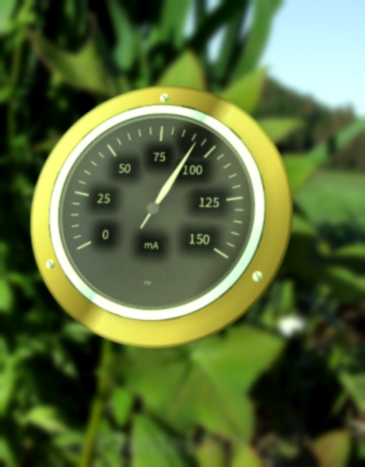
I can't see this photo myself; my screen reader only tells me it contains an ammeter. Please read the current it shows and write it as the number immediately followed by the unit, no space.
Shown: 92.5mA
